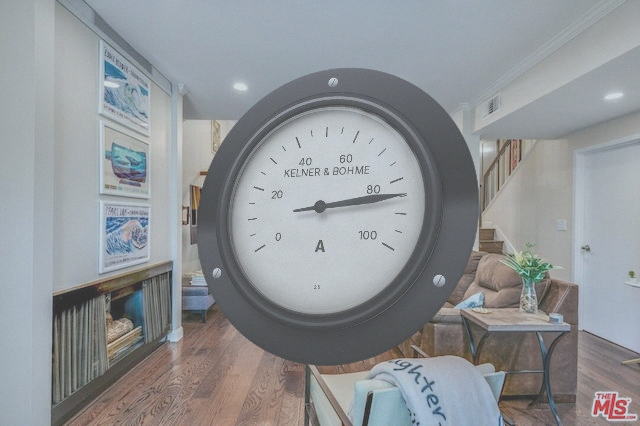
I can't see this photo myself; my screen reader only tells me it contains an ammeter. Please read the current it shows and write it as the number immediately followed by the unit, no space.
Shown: 85A
